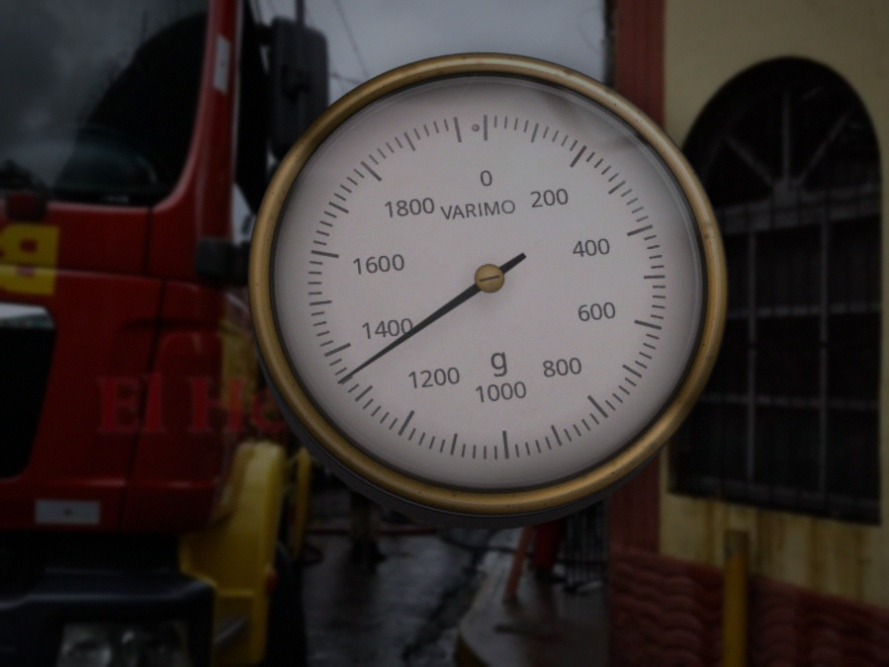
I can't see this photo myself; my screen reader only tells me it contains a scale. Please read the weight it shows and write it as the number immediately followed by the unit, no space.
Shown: 1340g
